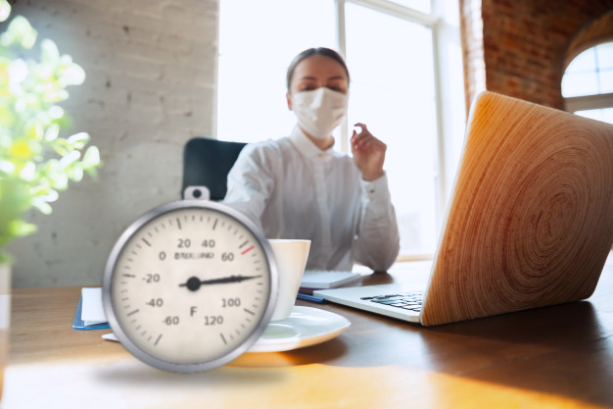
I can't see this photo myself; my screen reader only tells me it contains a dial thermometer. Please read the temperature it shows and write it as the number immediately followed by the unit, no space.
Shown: 80°F
